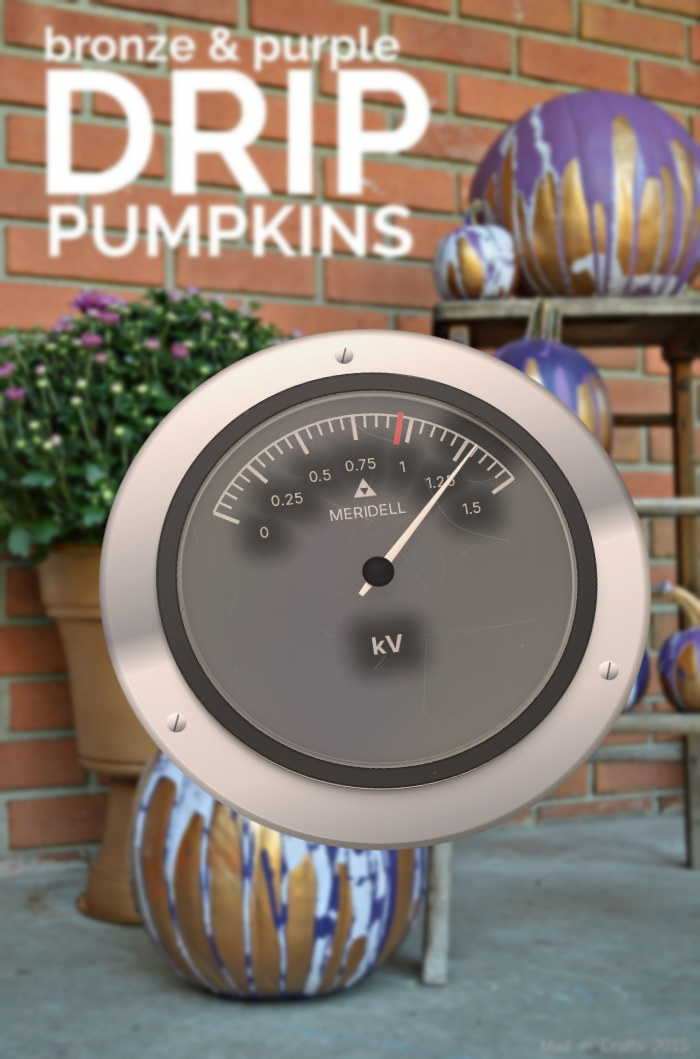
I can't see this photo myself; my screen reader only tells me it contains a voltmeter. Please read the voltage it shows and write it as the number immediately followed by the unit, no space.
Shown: 1.3kV
